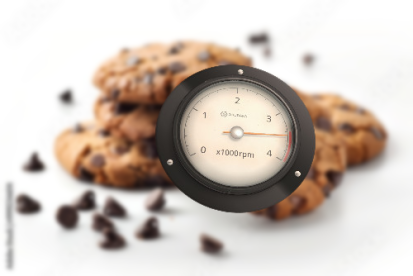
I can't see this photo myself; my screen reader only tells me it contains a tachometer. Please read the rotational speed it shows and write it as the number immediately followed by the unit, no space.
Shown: 3500rpm
